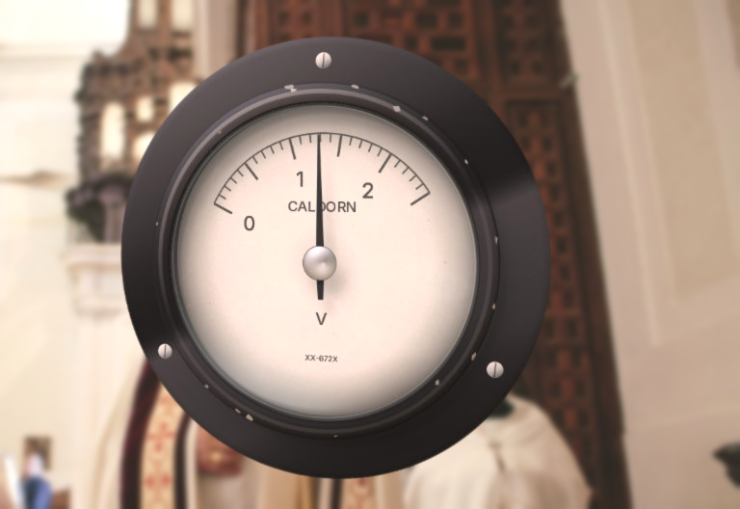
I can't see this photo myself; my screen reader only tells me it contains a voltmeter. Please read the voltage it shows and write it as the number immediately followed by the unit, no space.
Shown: 1.3V
